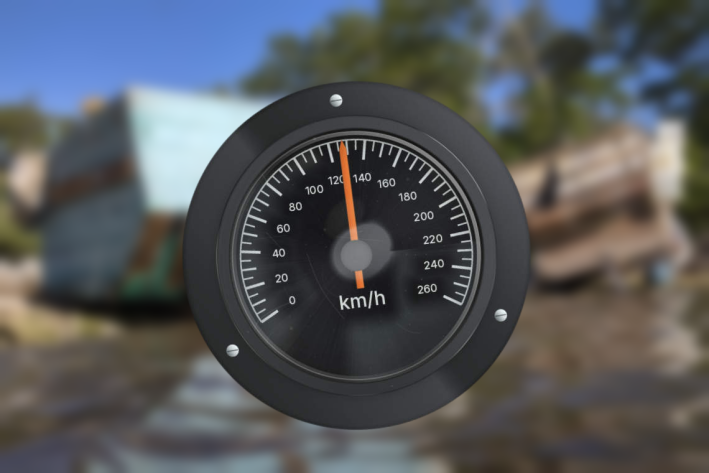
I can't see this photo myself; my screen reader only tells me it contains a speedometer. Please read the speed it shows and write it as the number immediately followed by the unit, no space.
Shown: 127.5km/h
